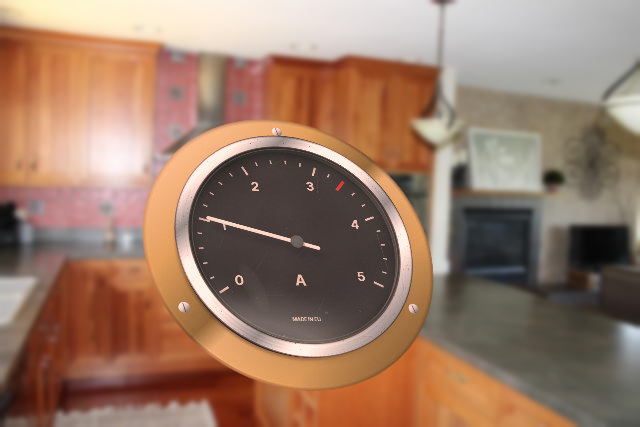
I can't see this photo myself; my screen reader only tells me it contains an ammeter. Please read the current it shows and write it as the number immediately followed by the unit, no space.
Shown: 1A
